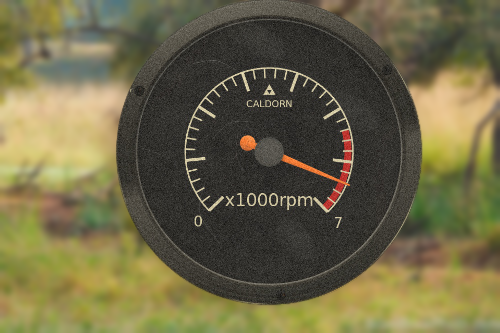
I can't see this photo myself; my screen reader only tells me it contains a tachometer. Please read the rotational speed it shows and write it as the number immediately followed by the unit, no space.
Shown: 6400rpm
